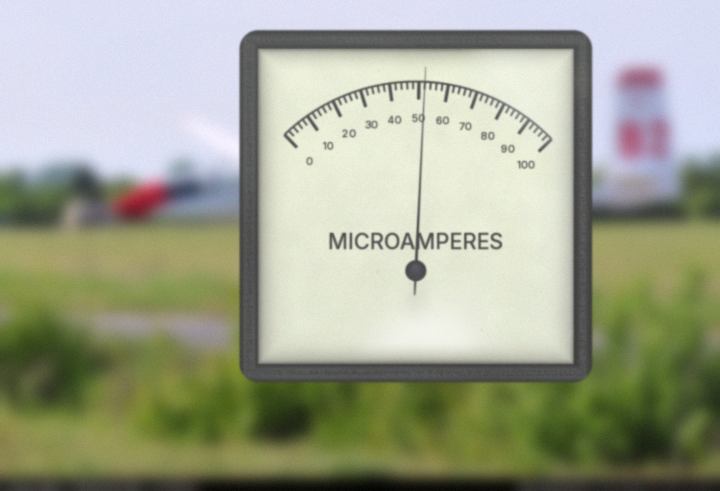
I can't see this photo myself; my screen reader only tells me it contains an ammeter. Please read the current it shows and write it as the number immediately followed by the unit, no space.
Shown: 52µA
